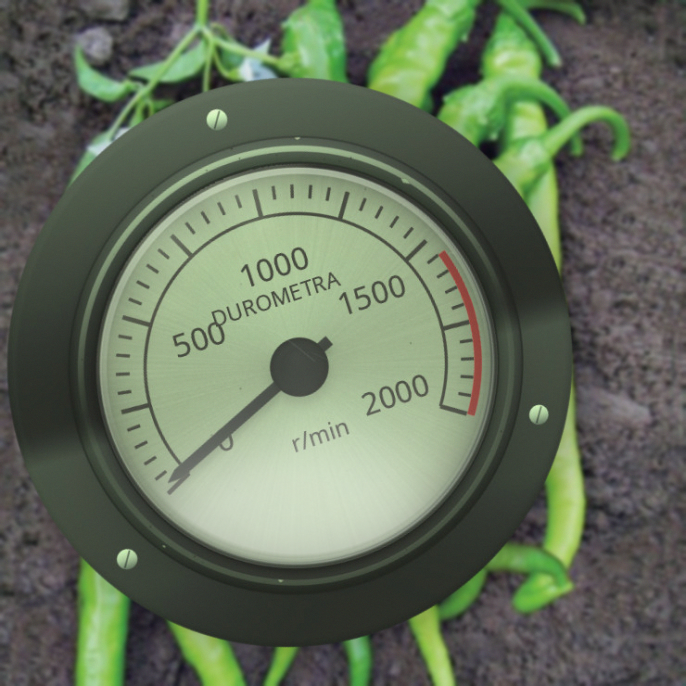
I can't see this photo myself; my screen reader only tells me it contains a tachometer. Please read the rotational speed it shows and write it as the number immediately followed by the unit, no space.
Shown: 25rpm
